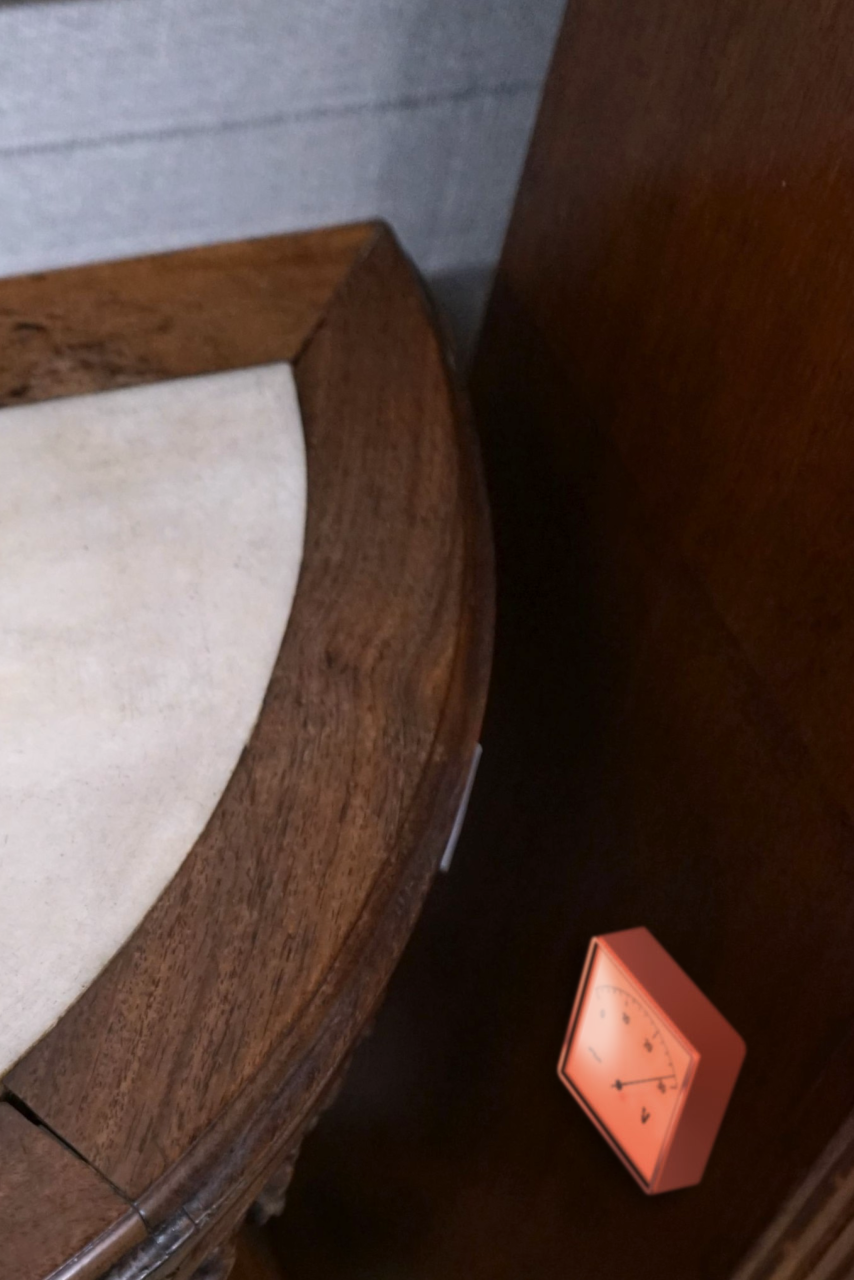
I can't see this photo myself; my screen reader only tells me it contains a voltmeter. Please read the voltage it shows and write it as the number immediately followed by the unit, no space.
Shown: 28V
